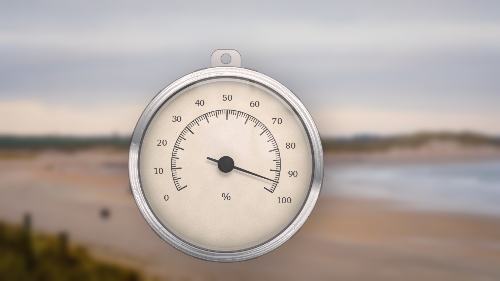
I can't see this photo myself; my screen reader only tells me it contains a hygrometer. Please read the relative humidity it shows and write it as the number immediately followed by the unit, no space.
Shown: 95%
